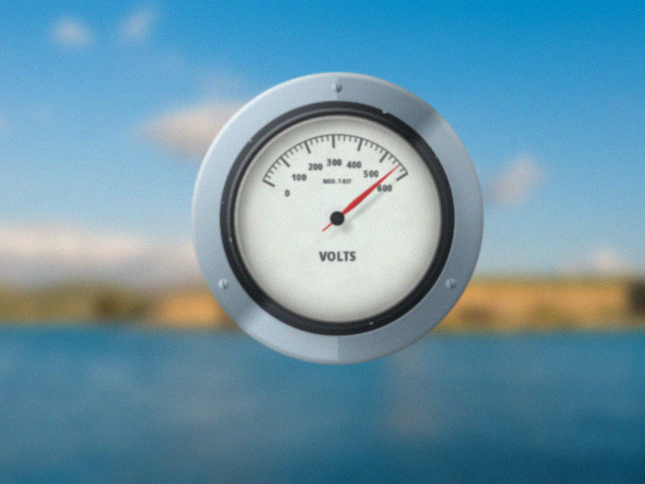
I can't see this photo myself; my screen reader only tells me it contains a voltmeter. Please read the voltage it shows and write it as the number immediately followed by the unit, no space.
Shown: 560V
